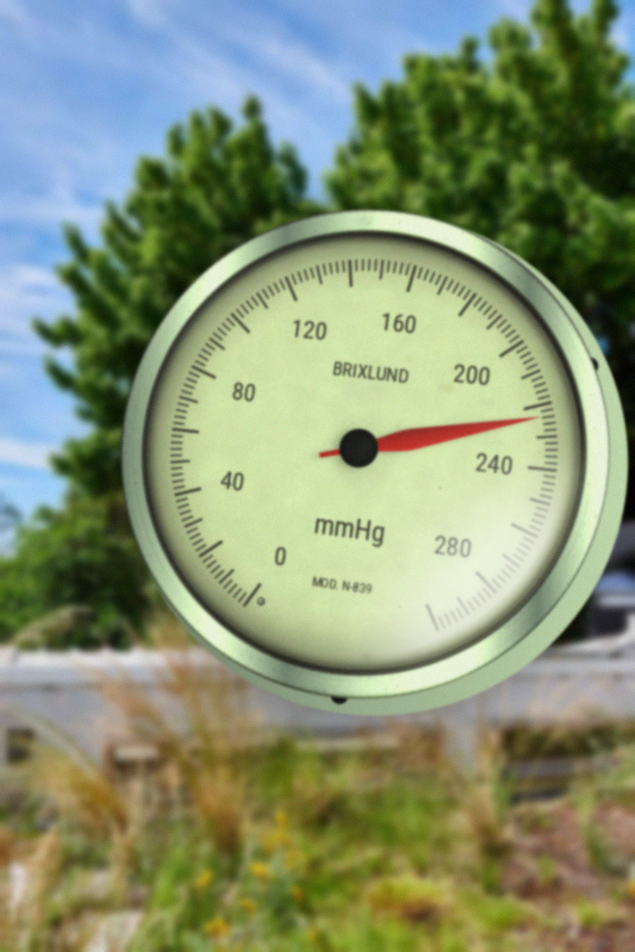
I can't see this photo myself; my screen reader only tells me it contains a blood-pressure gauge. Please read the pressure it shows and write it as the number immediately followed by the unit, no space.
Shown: 224mmHg
